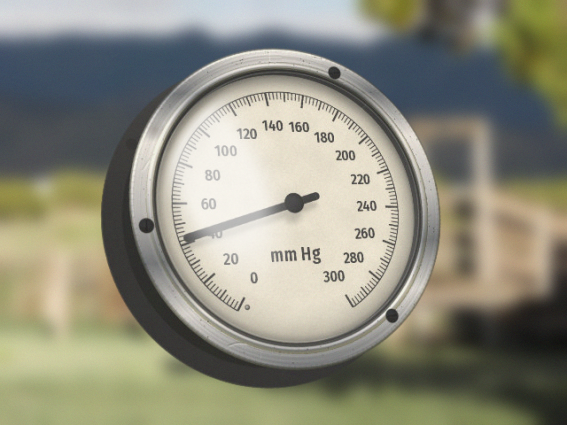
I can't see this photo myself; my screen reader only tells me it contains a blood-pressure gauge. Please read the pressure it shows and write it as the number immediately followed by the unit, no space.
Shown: 42mmHg
